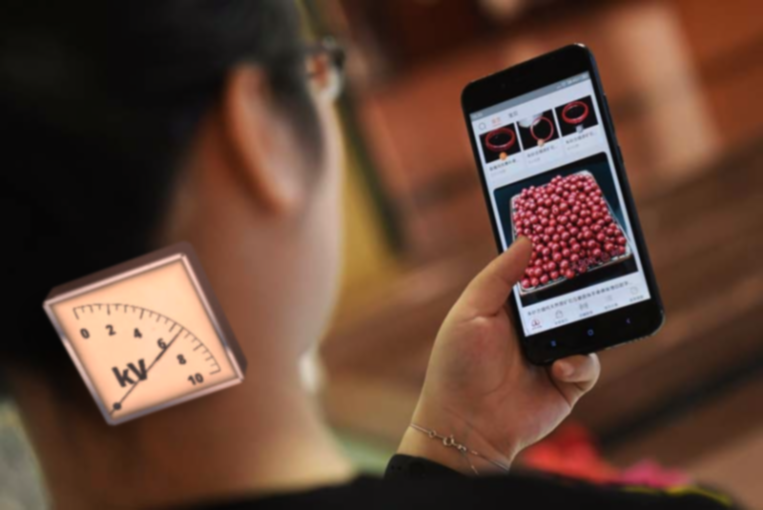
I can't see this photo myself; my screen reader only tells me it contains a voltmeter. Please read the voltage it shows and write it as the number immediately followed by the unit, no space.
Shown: 6.5kV
